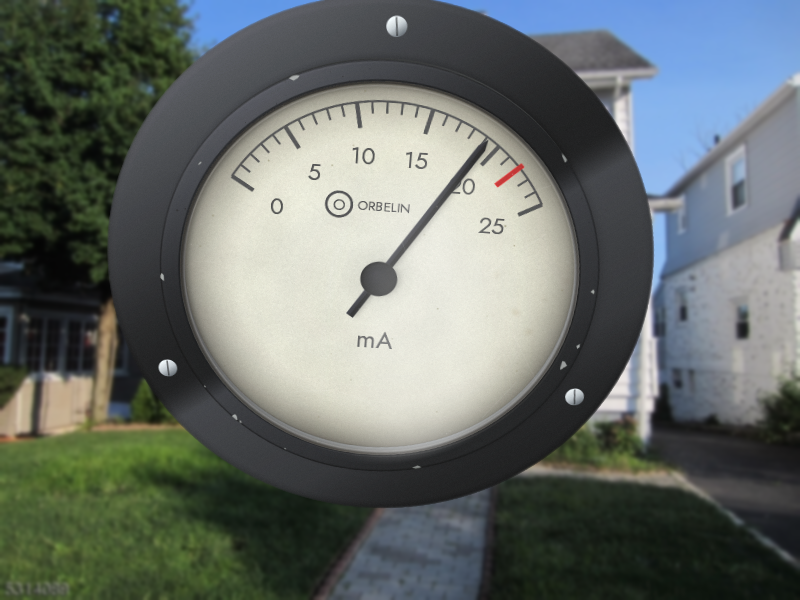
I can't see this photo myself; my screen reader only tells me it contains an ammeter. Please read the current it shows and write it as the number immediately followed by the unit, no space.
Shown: 19mA
